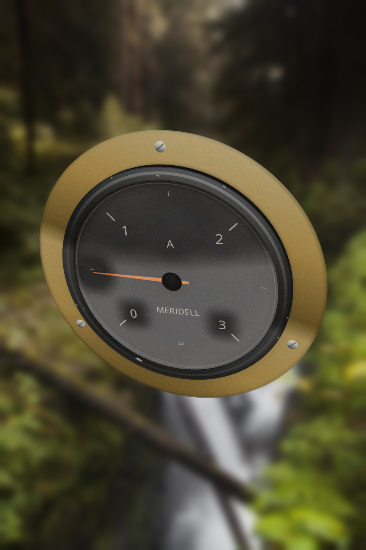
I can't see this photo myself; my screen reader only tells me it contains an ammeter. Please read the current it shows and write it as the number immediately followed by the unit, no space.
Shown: 0.5A
